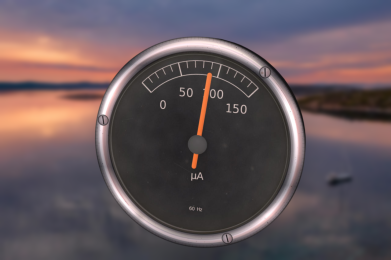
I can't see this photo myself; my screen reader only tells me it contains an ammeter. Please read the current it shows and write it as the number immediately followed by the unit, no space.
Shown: 90µA
